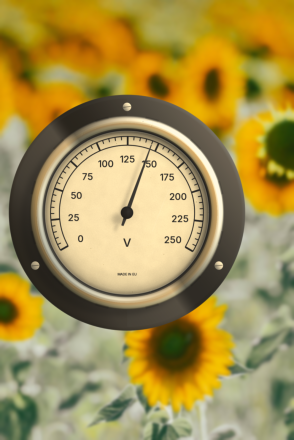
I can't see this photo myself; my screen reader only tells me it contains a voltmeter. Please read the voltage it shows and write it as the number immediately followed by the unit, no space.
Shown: 145V
